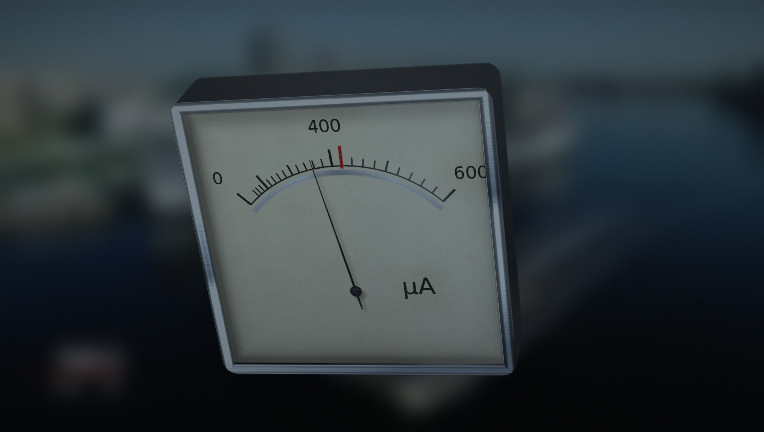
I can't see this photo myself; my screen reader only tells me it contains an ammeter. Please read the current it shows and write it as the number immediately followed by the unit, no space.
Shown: 360µA
